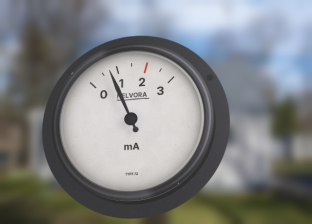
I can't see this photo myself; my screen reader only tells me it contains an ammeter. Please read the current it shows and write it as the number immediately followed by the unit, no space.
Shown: 0.75mA
